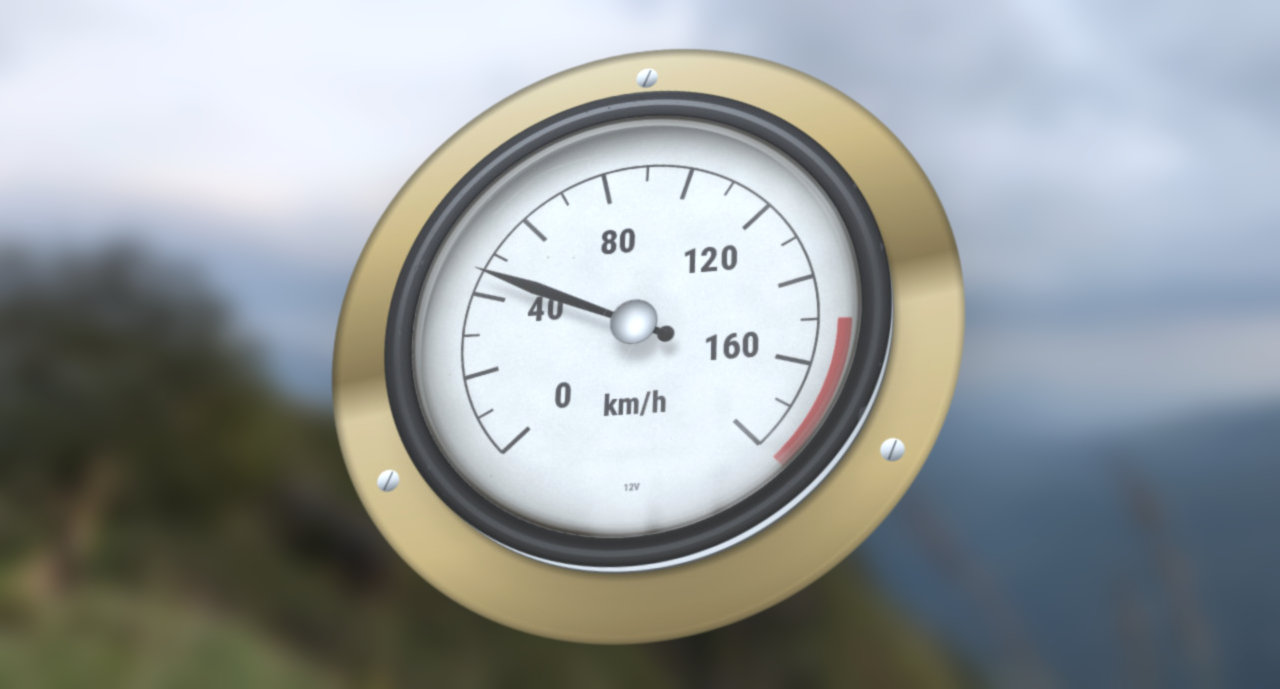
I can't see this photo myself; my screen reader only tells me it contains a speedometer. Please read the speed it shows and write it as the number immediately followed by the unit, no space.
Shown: 45km/h
